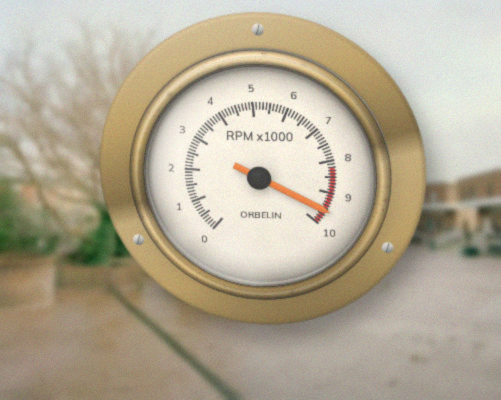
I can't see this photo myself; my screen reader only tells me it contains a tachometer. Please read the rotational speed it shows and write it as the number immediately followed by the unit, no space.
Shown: 9500rpm
